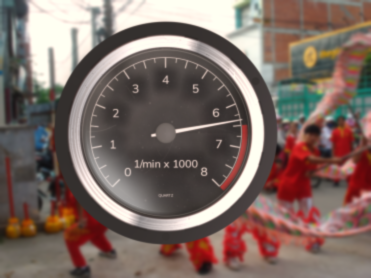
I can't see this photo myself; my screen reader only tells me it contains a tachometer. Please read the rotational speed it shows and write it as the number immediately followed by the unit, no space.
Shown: 6375rpm
